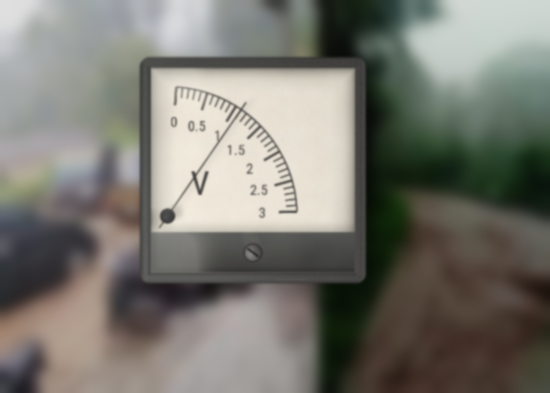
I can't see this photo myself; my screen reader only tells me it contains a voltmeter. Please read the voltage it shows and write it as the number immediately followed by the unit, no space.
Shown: 1.1V
